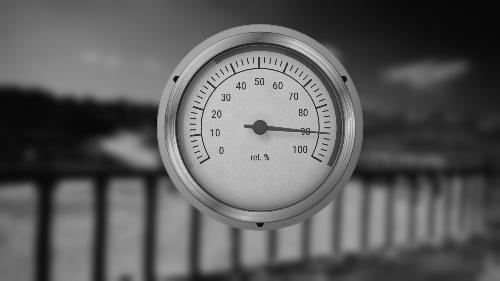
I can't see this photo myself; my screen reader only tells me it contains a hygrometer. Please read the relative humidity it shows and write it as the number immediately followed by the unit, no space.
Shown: 90%
